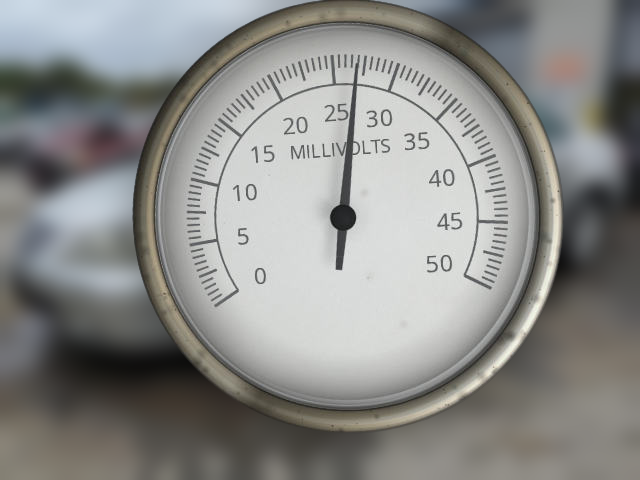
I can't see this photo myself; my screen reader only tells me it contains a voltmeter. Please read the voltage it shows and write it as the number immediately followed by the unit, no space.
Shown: 27mV
